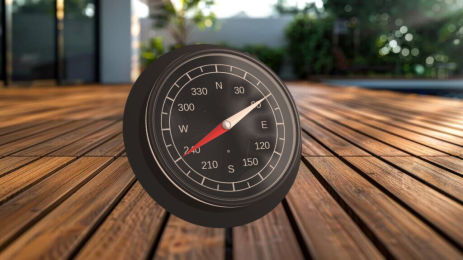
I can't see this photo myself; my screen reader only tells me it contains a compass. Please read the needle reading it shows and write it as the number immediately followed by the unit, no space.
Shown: 240°
